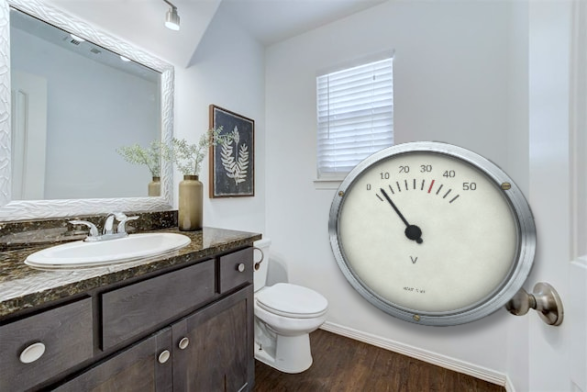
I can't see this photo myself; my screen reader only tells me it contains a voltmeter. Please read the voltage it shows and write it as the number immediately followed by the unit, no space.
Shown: 5V
